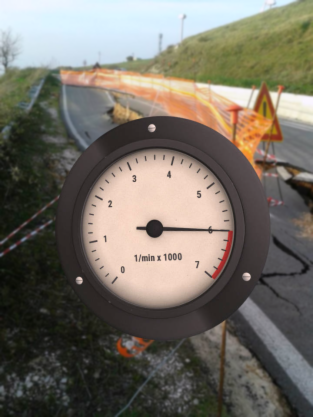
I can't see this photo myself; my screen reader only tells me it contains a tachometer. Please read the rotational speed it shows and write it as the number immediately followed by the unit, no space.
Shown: 6000rpm
